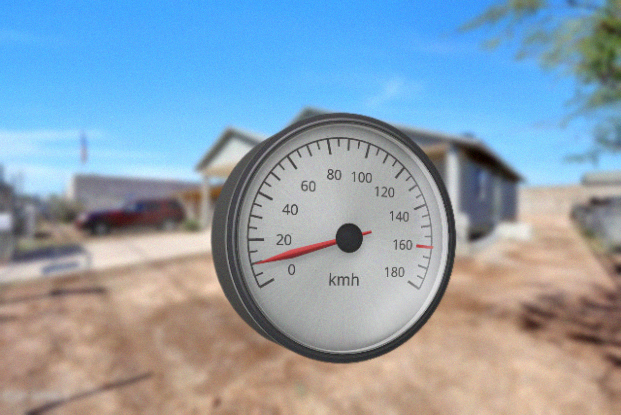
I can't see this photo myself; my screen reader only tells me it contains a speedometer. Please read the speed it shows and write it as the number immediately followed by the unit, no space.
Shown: 10km/h
